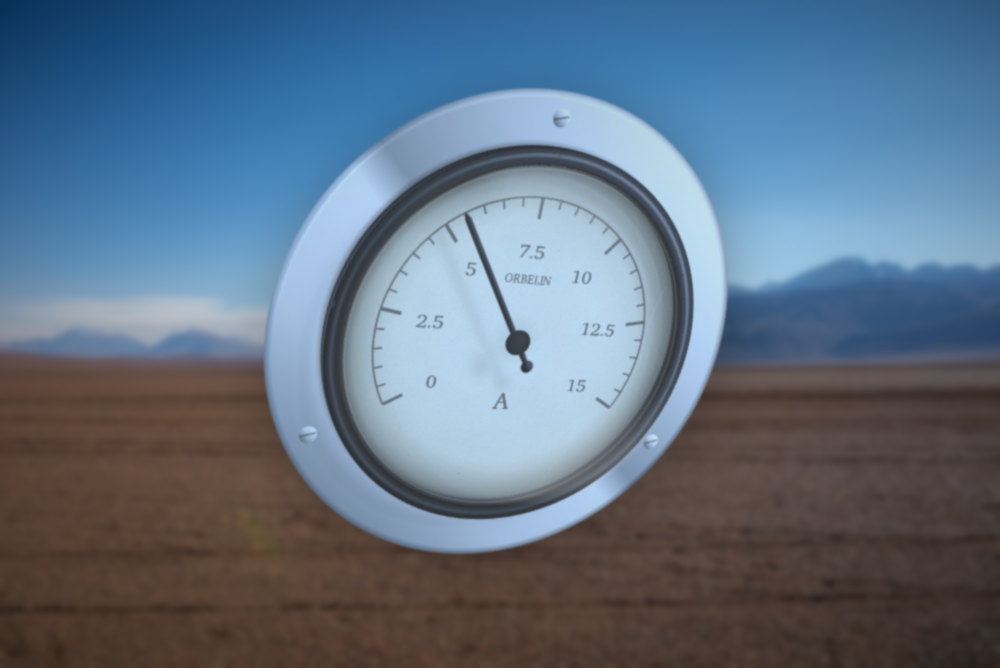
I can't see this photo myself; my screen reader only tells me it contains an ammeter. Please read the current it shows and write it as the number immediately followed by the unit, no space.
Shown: 5.5A
